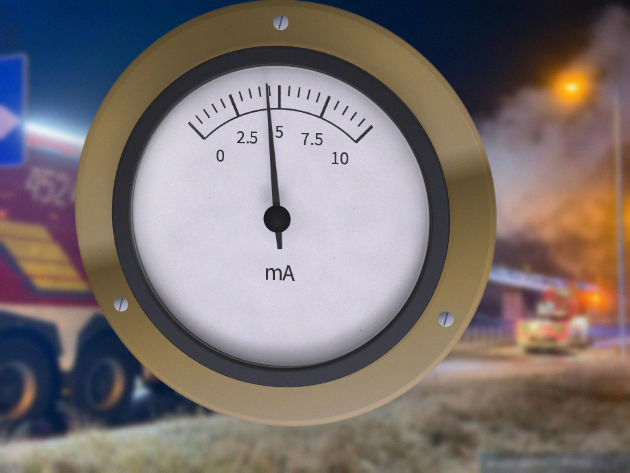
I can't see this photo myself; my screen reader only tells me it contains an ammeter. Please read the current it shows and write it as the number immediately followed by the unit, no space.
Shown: 4.5mA
